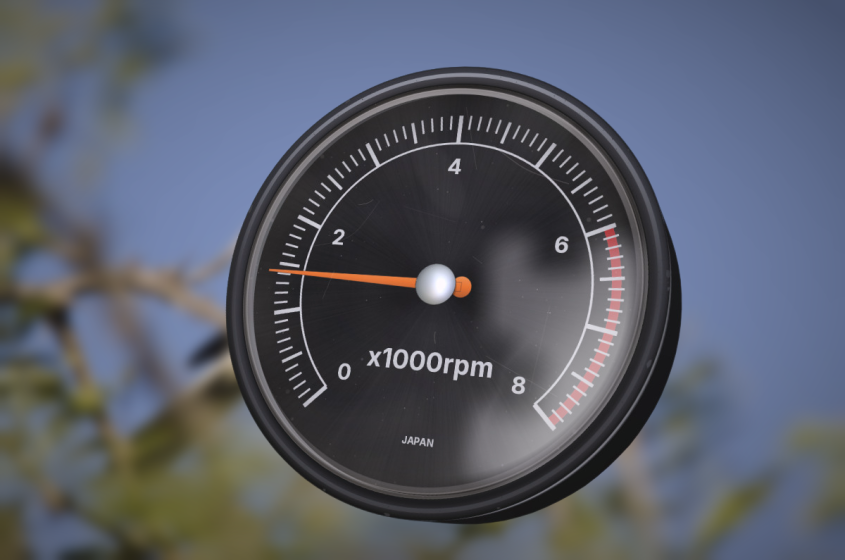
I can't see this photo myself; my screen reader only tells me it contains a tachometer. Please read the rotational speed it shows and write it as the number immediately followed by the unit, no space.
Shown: 1400rpm
